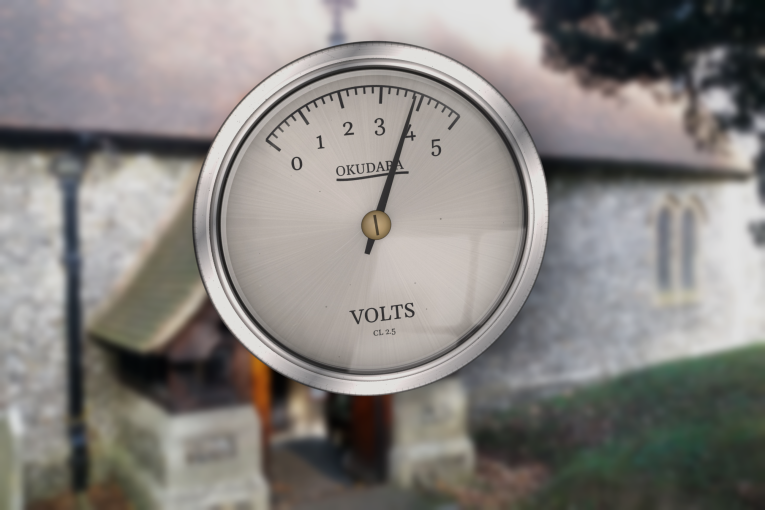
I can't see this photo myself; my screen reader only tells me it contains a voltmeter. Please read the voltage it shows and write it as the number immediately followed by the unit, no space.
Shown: 3.8V
